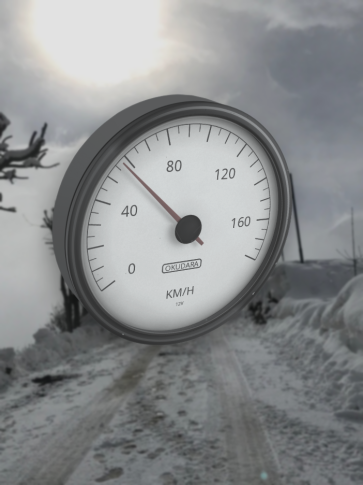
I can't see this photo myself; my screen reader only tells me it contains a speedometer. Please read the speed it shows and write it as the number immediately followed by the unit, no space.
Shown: 57.5km/h
